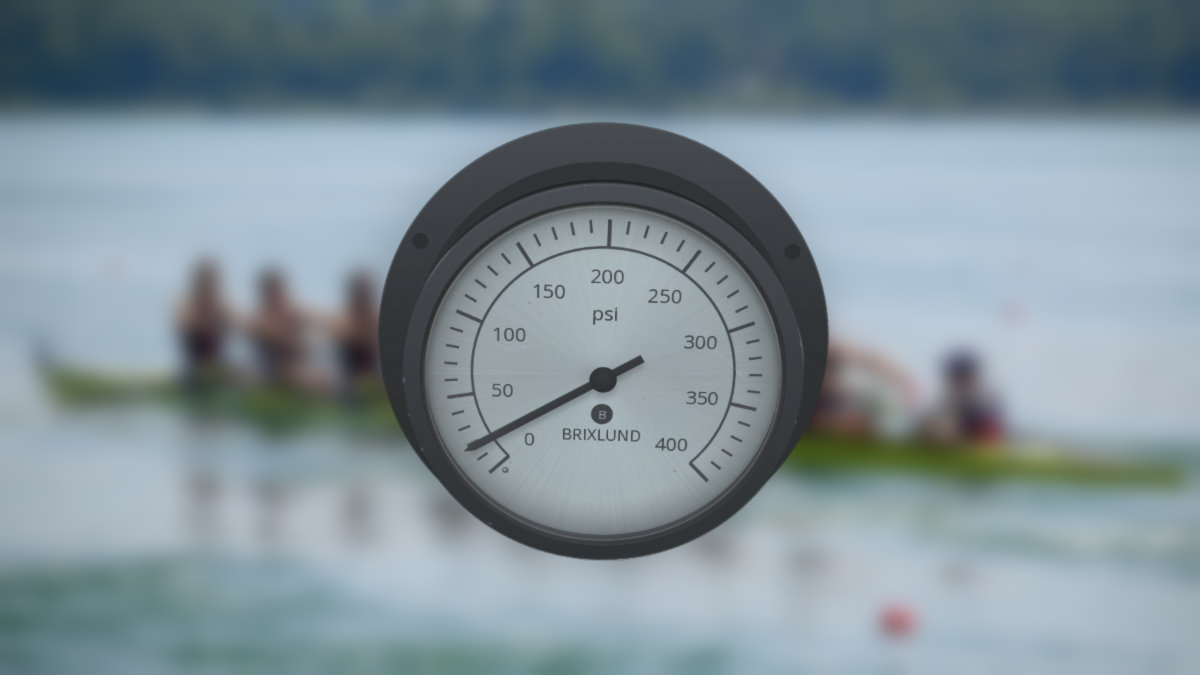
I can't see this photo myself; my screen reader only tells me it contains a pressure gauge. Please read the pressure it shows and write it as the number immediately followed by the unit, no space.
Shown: 20psi
